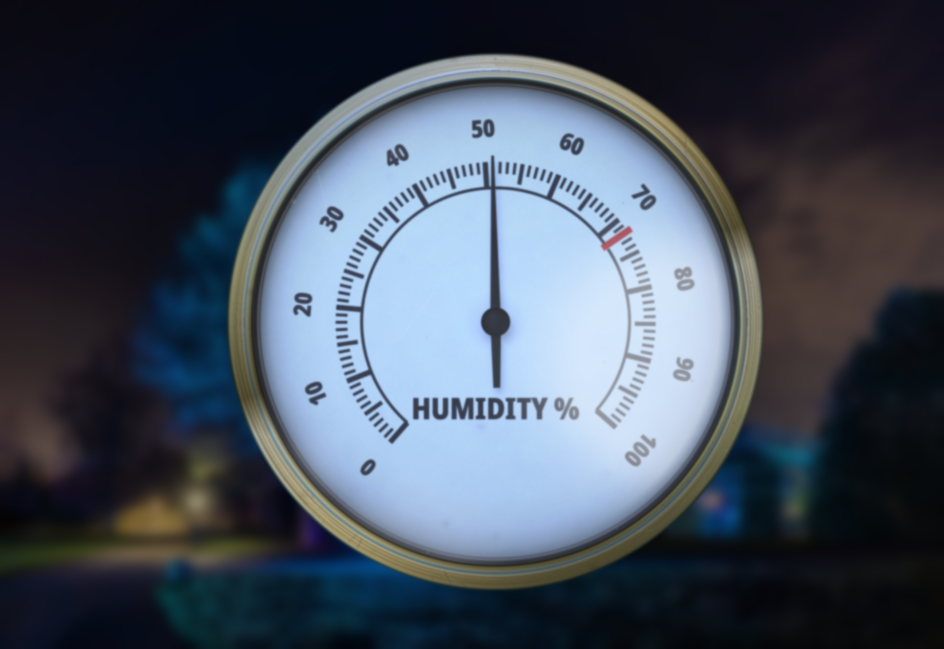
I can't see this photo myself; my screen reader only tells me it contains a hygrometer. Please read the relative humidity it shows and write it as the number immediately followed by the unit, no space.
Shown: 51%
